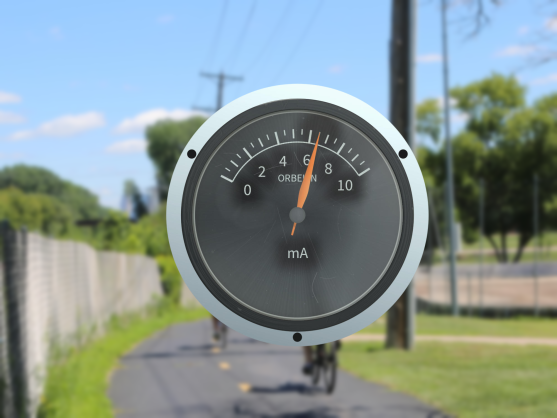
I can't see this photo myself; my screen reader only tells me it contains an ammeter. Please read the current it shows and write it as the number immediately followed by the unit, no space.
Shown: 6.5mA
